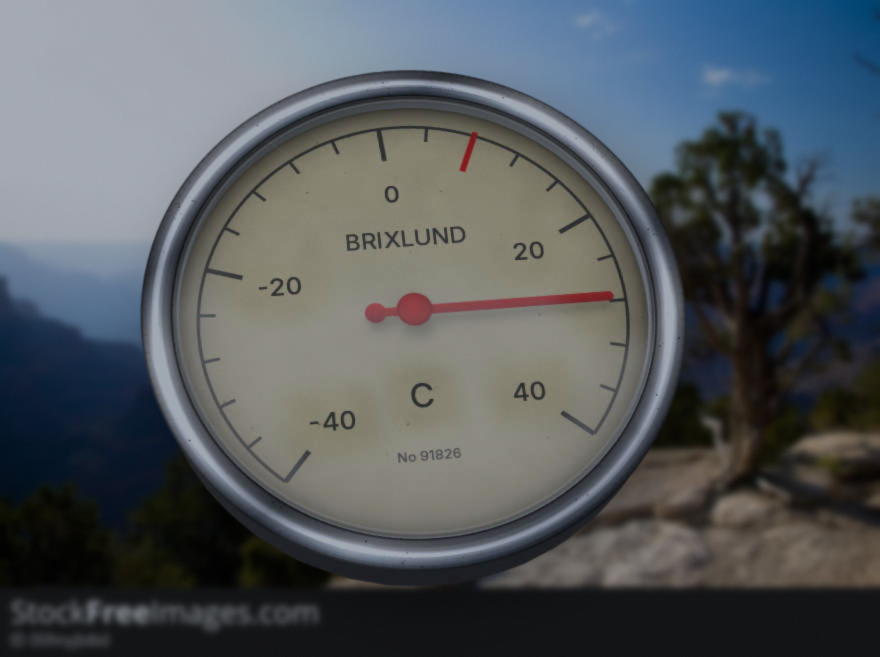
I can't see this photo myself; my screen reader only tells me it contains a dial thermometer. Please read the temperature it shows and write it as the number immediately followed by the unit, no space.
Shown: 28°C
